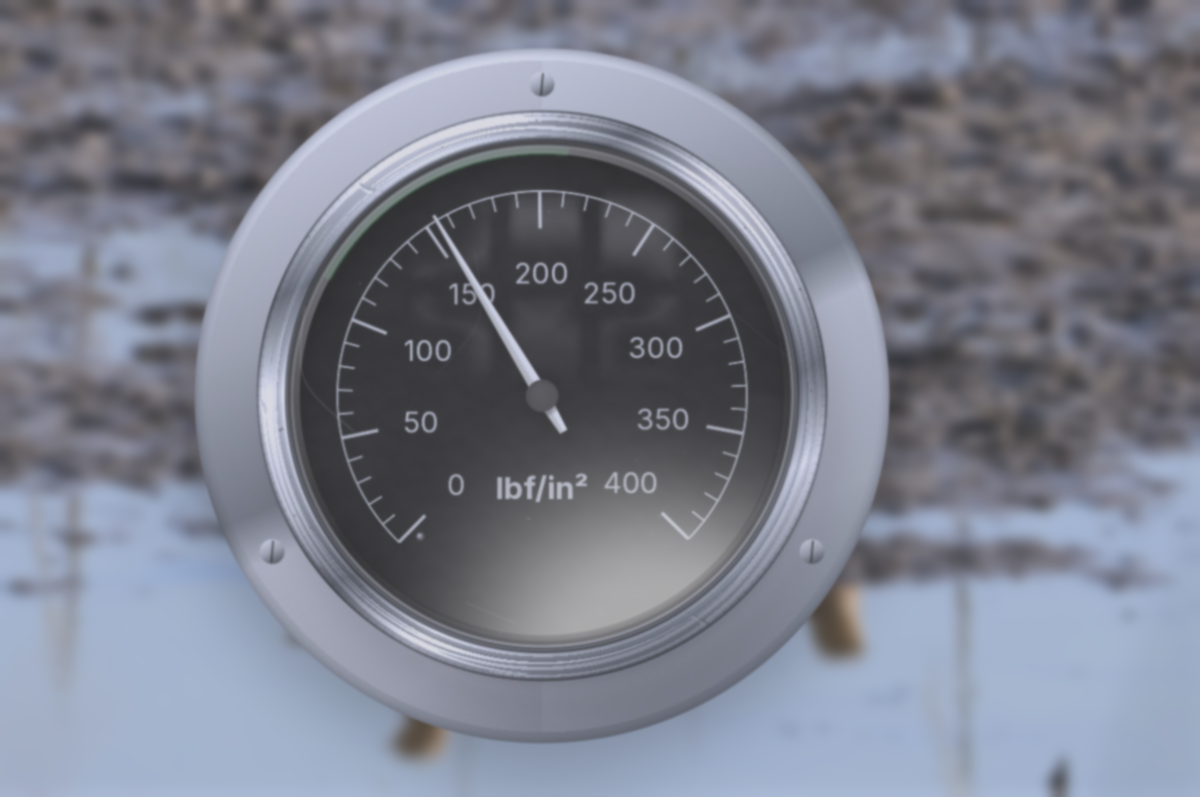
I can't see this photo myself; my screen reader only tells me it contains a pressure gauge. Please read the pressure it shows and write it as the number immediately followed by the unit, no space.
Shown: 155psi
